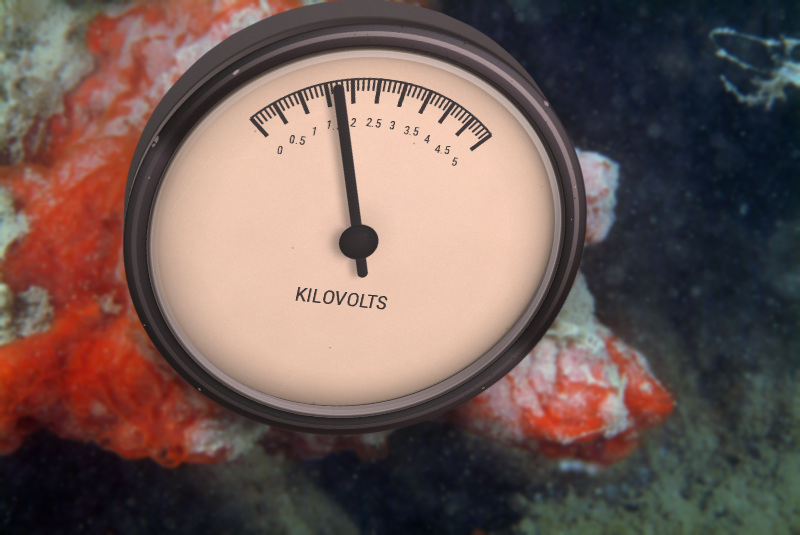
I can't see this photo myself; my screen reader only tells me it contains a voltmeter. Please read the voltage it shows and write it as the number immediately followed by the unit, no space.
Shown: 1.7kV
